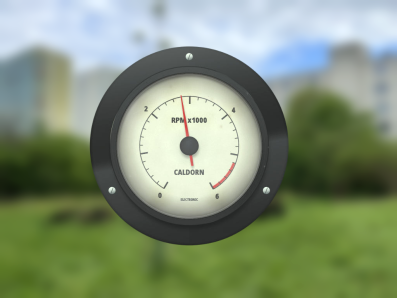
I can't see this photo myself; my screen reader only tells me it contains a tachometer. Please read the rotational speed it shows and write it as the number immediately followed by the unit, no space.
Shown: 2800rpm
